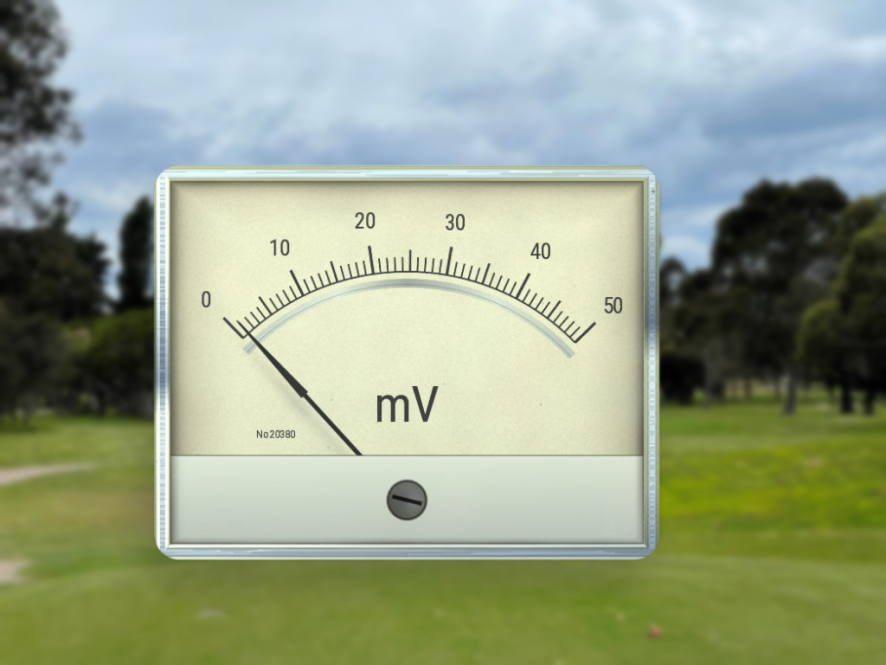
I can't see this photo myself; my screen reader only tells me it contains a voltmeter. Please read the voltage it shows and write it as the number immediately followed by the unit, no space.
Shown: 1mV
